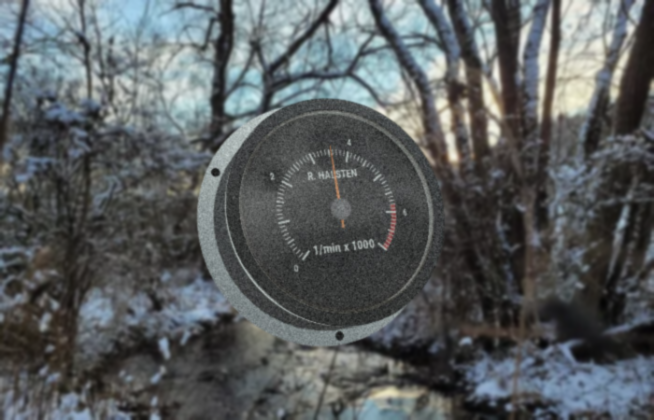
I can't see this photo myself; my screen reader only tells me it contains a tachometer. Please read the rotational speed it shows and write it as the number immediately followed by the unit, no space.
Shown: 3500rpm
